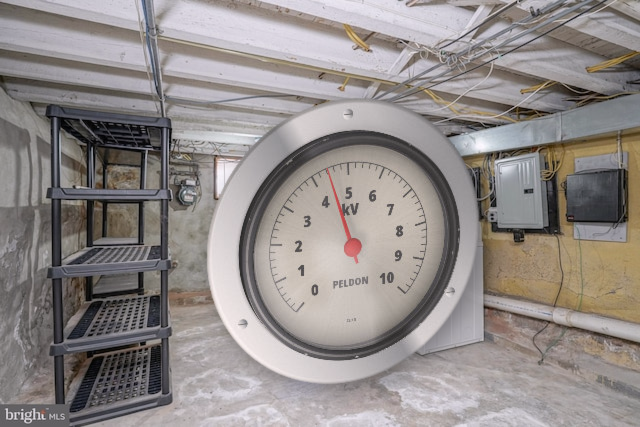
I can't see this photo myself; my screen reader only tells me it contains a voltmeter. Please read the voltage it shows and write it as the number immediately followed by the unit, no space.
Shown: 4.4kV
